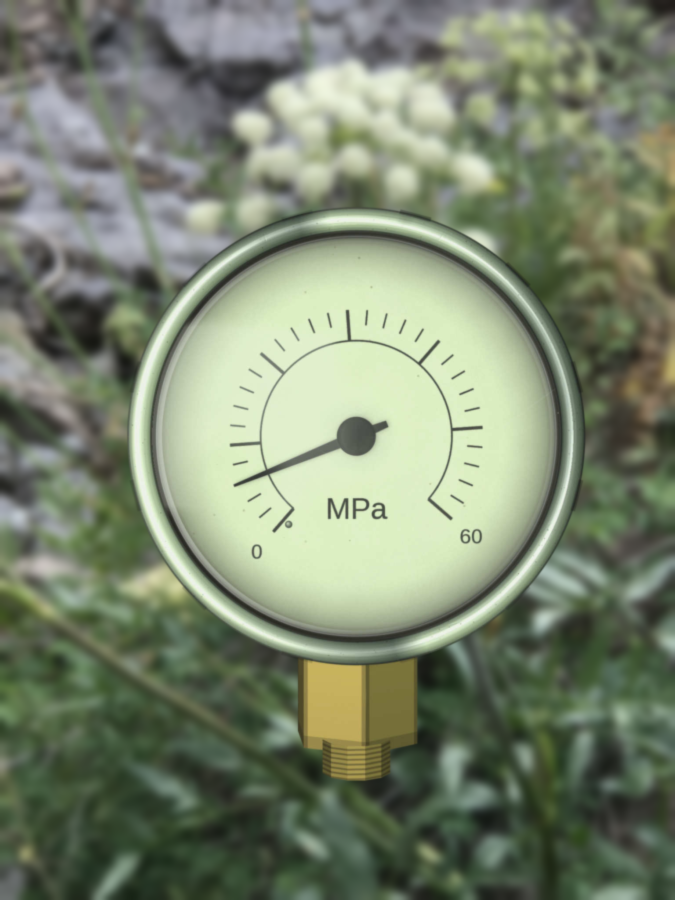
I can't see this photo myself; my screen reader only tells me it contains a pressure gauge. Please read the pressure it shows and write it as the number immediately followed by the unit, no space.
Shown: 6MPa
